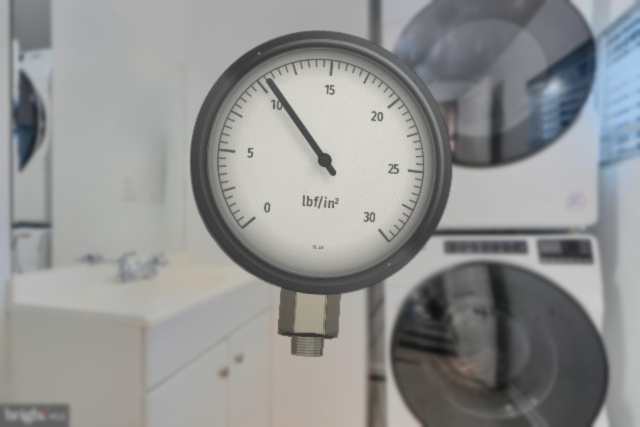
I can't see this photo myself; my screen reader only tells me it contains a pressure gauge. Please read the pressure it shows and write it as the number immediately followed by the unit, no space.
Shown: 10.5psi
